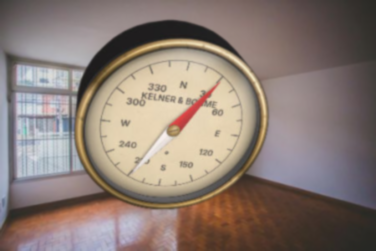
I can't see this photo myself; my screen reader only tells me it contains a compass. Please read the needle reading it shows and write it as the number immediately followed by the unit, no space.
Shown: 30°
